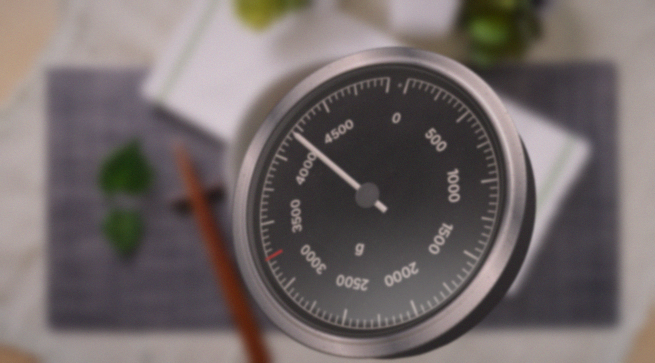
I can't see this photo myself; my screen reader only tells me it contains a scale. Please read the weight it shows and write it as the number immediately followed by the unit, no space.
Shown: 4200g
